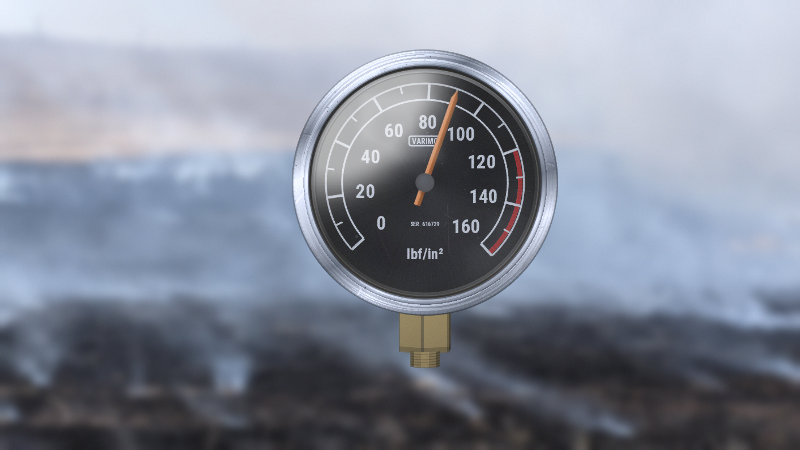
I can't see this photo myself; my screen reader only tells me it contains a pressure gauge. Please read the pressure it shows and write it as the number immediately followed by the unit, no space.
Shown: 90psi
